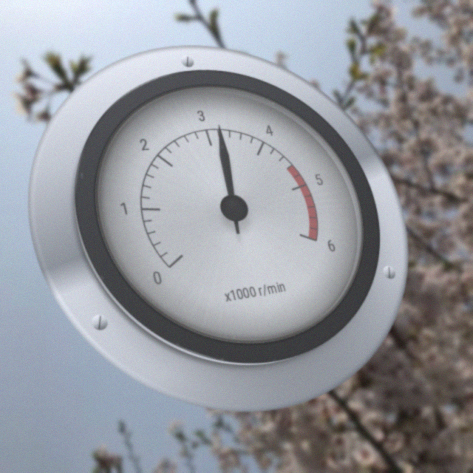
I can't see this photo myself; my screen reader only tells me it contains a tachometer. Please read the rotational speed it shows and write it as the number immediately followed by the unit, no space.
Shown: 3200rpm
